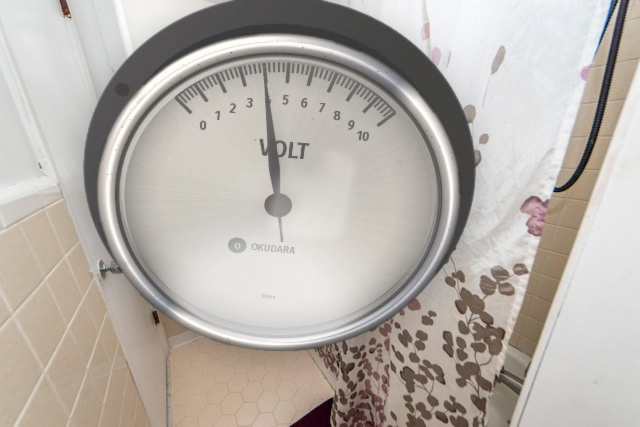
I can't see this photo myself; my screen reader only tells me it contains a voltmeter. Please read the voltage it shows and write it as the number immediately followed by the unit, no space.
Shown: 4V
